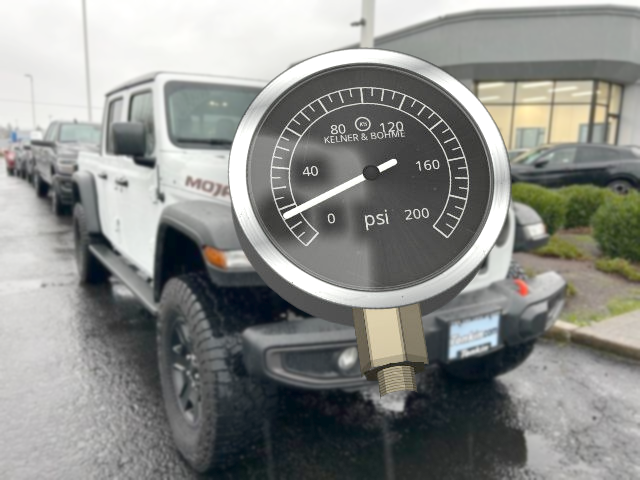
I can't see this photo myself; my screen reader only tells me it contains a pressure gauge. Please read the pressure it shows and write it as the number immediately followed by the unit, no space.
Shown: 15psi
